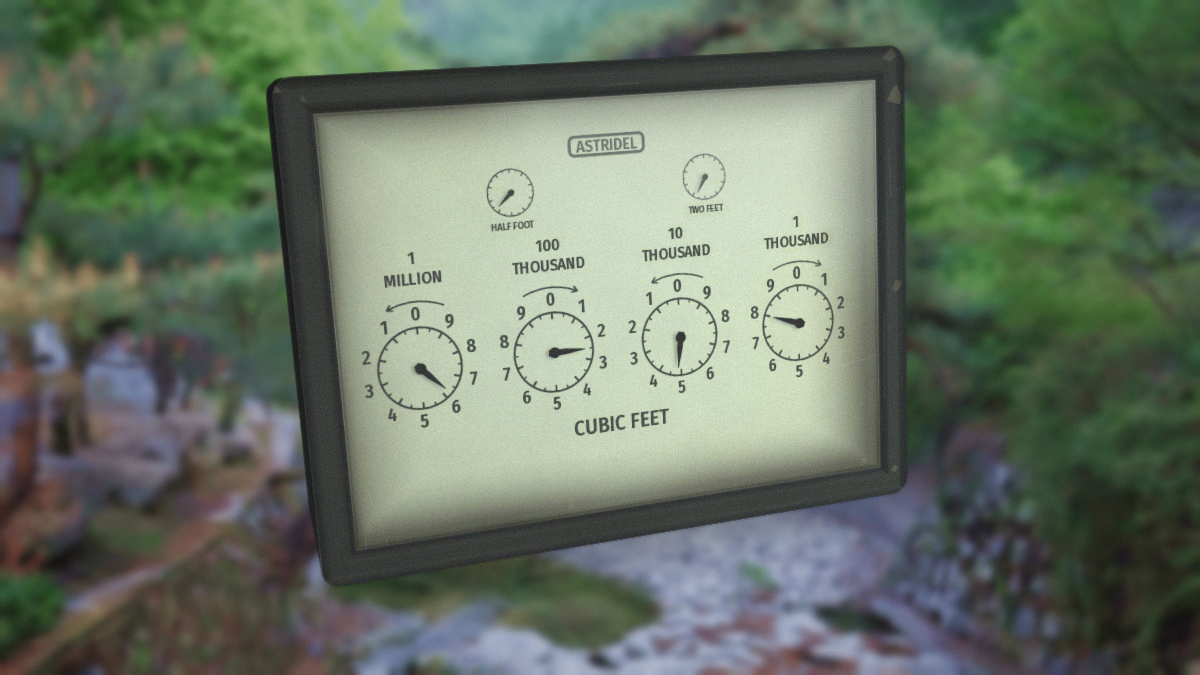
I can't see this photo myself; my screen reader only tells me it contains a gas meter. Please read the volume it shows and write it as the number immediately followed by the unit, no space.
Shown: 624800ft³
